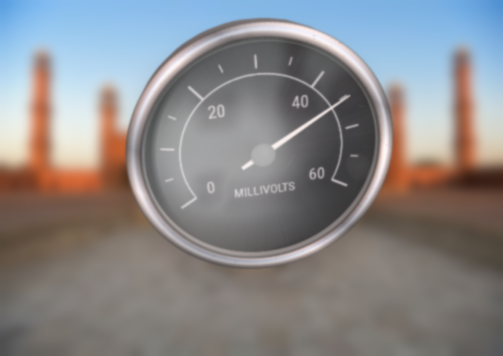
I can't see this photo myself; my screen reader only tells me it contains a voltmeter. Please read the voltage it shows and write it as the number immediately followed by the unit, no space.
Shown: 45mV
